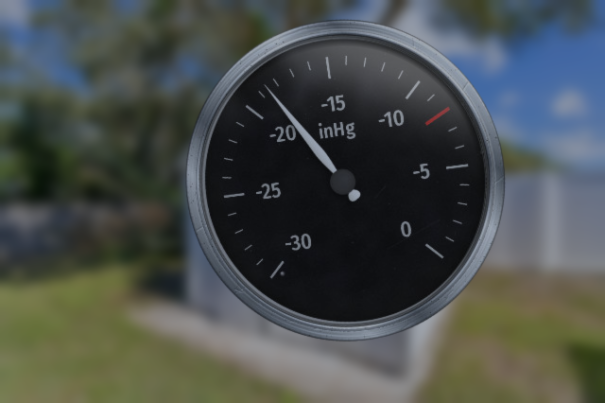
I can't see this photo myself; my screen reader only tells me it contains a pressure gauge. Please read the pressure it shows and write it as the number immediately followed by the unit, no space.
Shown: -18.5inHg
